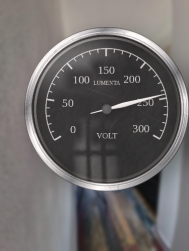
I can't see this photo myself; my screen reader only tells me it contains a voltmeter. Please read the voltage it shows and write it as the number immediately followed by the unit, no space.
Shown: 245V
